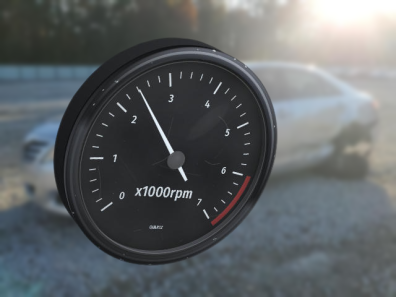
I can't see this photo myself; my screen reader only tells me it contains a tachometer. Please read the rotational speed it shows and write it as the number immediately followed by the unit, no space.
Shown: 2400rpm
